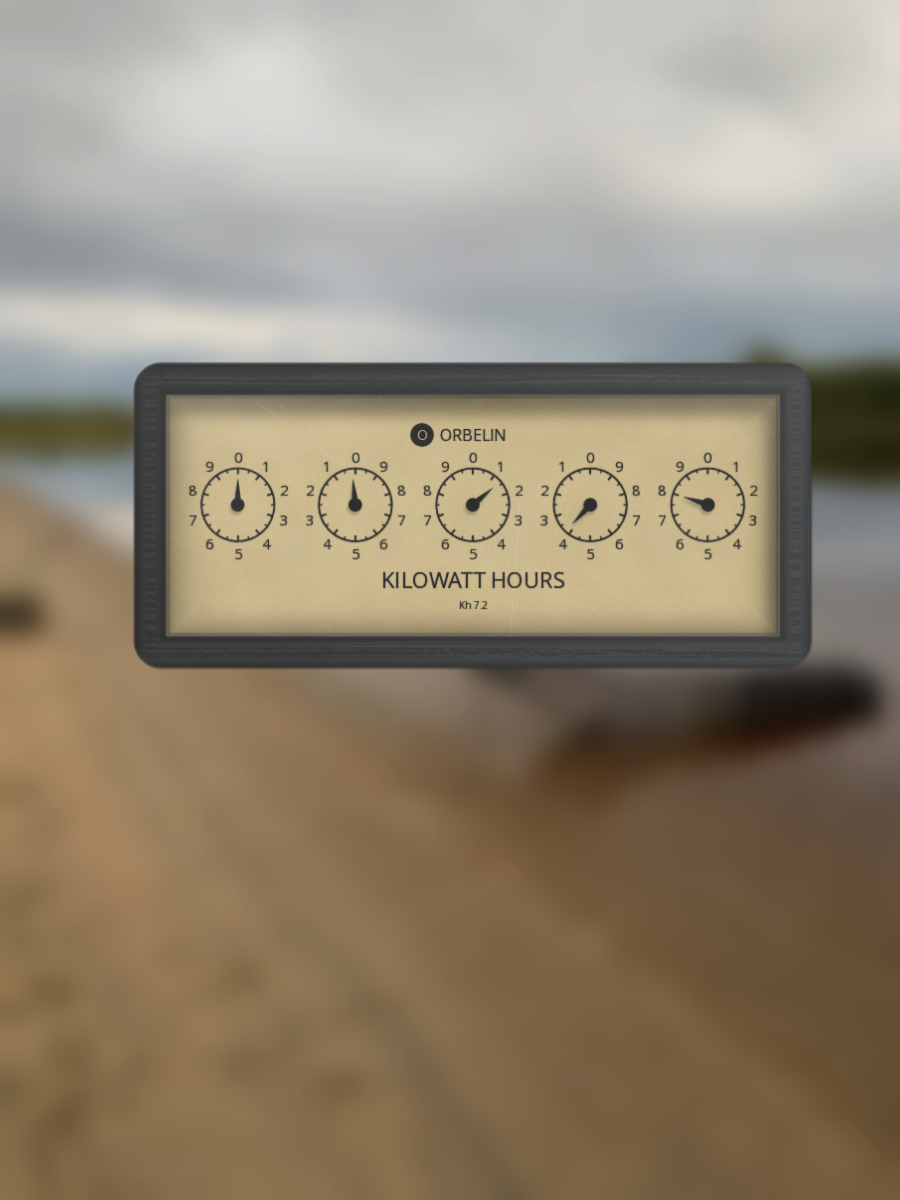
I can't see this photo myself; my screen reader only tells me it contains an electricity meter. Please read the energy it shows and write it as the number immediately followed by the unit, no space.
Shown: 138kWh
